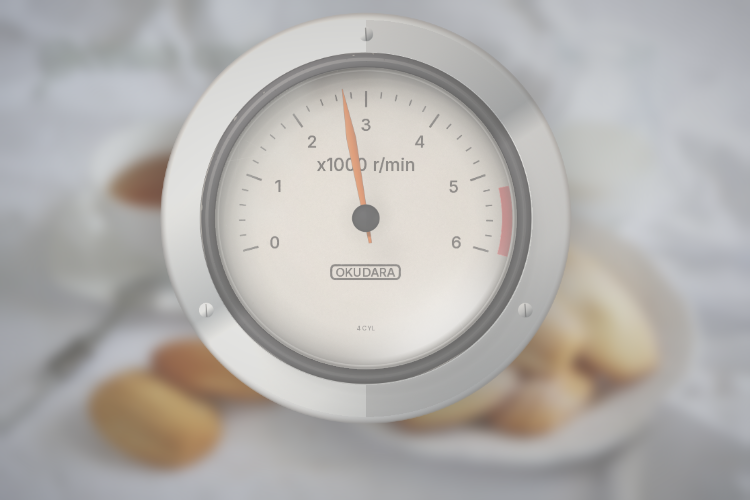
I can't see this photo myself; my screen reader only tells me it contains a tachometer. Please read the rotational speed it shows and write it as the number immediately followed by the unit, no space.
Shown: 2700rpm
